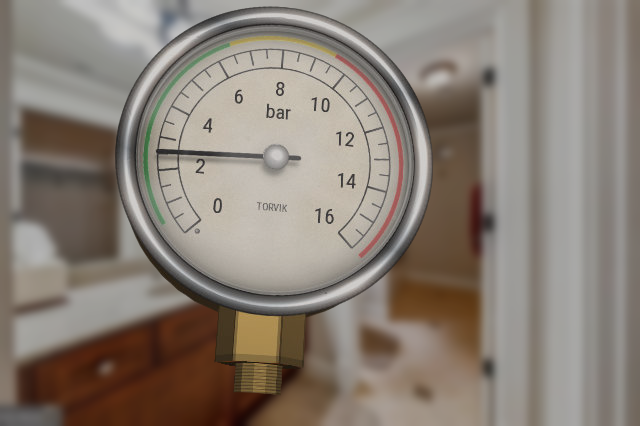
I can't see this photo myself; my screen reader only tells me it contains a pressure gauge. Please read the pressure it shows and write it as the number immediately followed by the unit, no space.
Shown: 2.5bar
